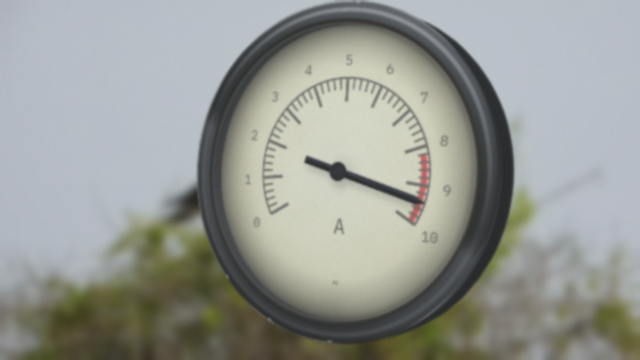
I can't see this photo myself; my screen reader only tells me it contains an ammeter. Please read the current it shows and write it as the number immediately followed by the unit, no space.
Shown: 9.4A
